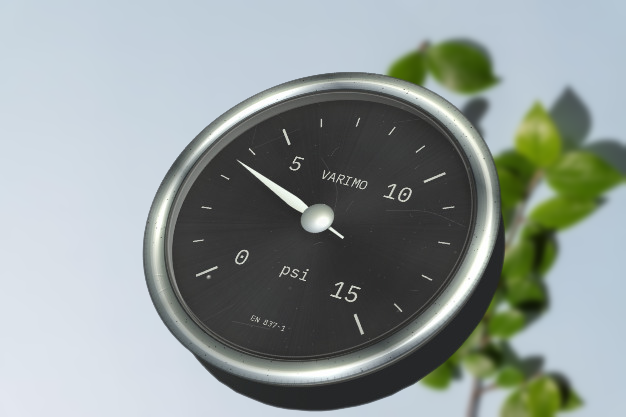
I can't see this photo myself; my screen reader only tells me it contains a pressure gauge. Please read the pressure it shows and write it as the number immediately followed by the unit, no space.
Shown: 3.5psi
